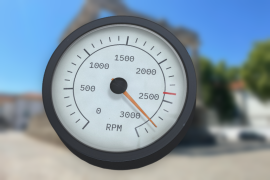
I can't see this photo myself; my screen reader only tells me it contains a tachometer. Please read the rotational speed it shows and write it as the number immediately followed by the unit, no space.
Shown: 2800rpm
